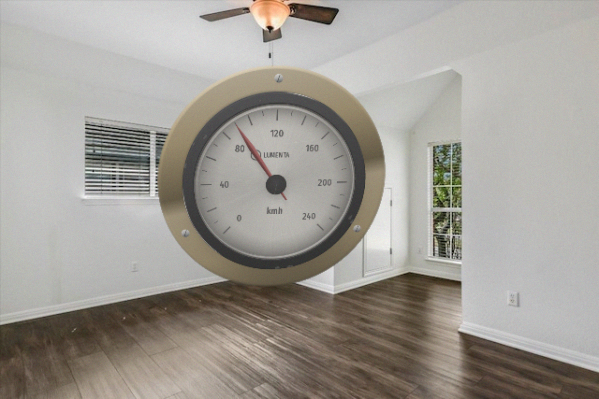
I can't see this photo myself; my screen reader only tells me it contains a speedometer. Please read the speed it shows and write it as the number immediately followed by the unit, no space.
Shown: 90km/h
